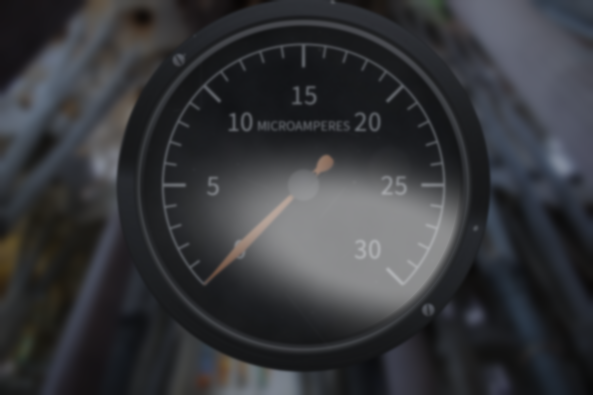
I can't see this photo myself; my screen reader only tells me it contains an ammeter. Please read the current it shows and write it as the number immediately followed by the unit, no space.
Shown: 0µA
